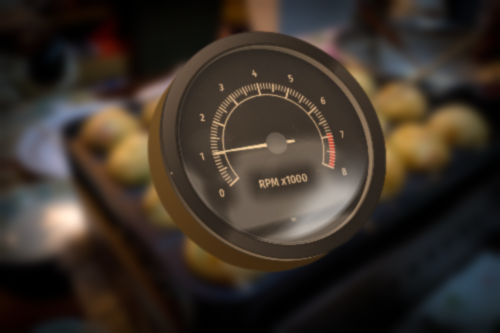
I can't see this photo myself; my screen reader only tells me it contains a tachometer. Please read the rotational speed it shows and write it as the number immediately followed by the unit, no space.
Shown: 1000rpm
